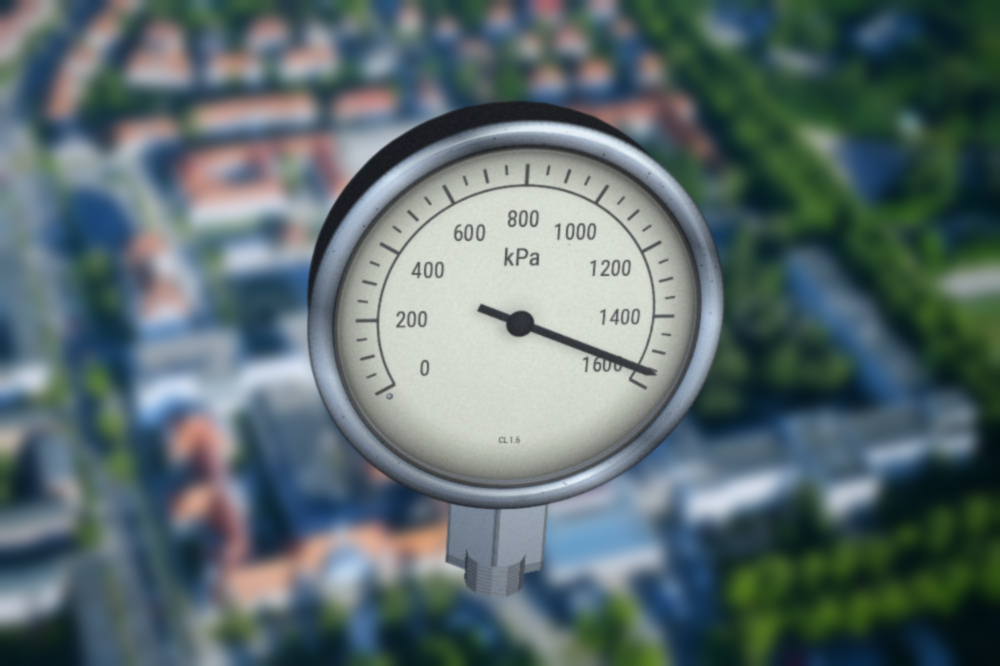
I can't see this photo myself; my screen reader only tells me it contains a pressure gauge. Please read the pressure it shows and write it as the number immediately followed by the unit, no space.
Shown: 1550kPa
